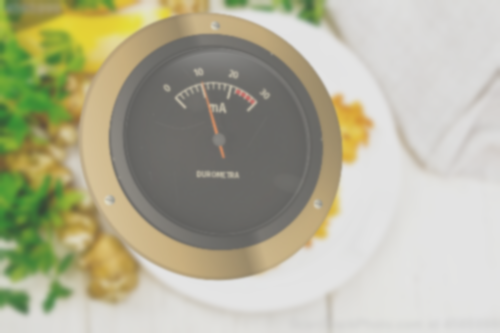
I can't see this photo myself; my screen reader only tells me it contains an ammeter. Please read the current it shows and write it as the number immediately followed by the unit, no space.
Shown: 10mA
